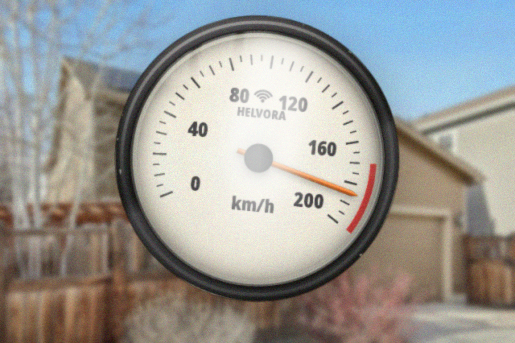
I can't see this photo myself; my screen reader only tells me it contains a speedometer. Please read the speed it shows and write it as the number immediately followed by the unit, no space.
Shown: 185km/h
